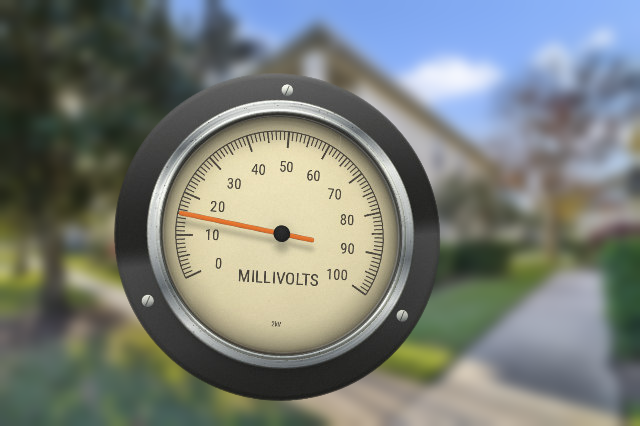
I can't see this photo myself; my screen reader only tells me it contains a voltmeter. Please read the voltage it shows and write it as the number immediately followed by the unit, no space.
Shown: 15mV
